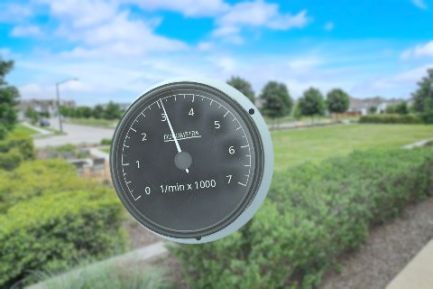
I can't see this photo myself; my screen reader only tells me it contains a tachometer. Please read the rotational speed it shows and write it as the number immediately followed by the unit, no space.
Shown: 3125rpm
